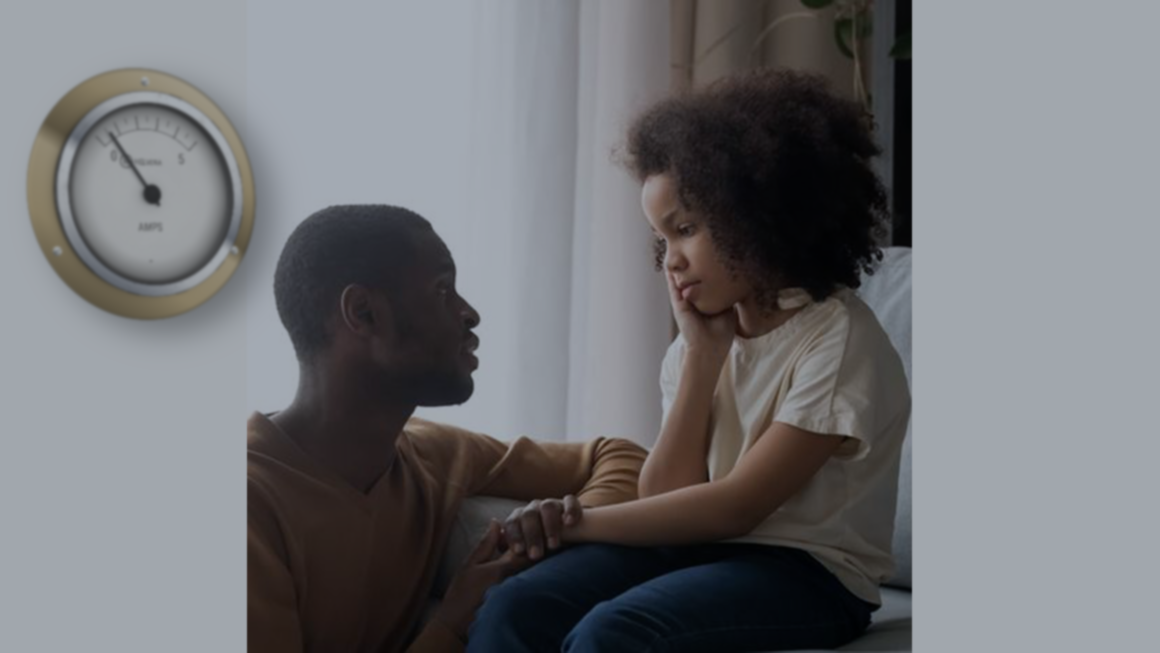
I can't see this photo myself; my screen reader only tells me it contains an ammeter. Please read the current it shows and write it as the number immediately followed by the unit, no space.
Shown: 0.5A
